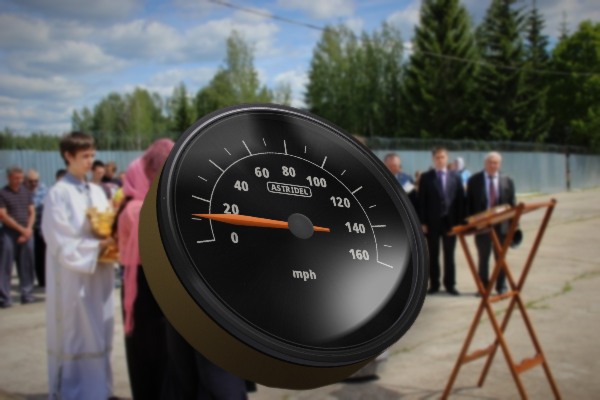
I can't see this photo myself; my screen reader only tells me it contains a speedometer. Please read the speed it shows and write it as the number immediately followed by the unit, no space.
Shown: 10mph
